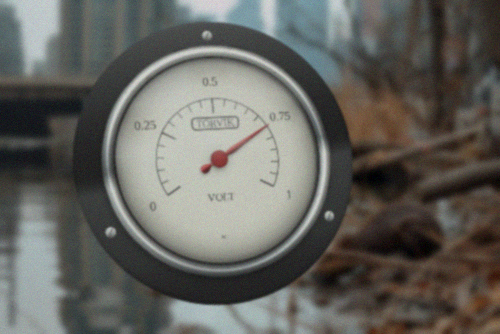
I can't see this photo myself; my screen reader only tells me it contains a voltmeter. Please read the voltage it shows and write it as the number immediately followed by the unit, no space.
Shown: 0.75V
